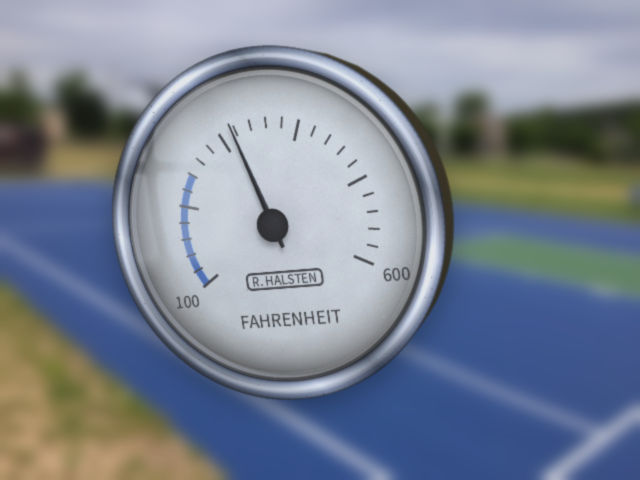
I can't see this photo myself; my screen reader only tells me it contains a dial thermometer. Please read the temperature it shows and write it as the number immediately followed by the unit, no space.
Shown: 320°F
